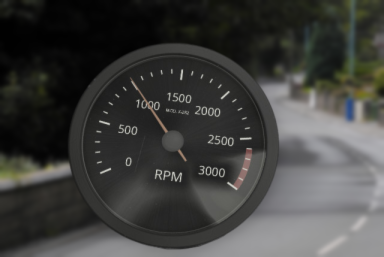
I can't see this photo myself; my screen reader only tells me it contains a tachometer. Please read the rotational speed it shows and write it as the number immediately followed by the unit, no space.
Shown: 1000rpm
